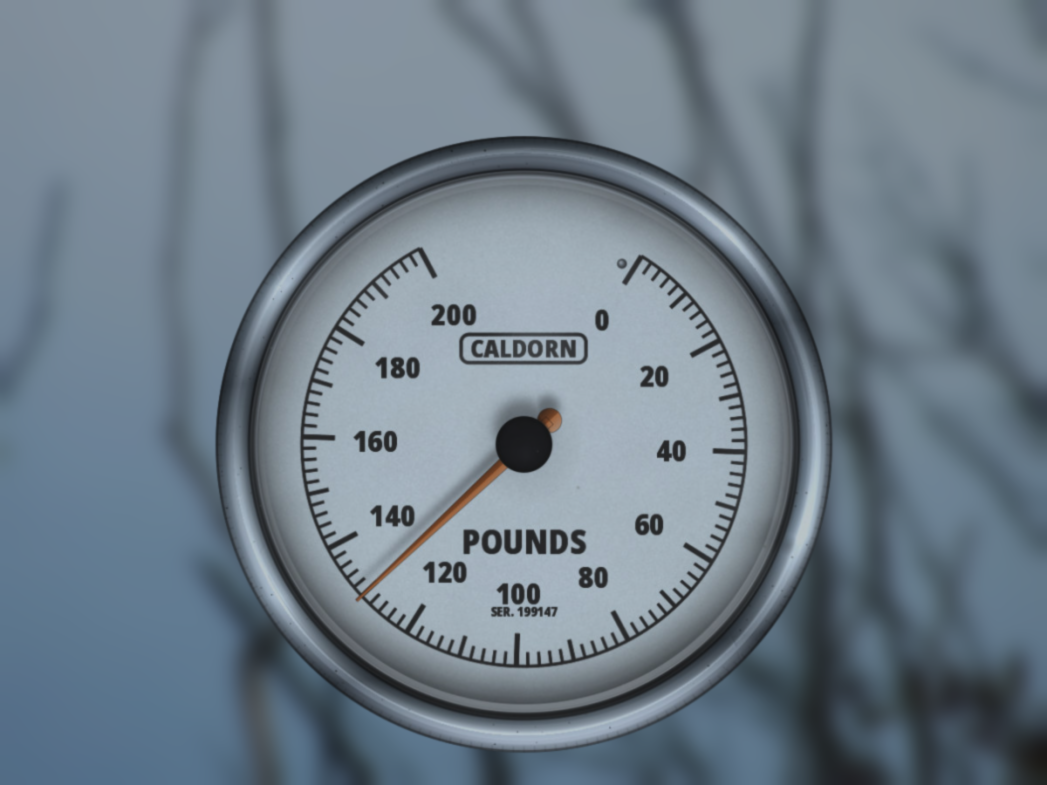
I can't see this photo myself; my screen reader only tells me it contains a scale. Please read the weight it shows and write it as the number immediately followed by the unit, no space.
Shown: 130lb
